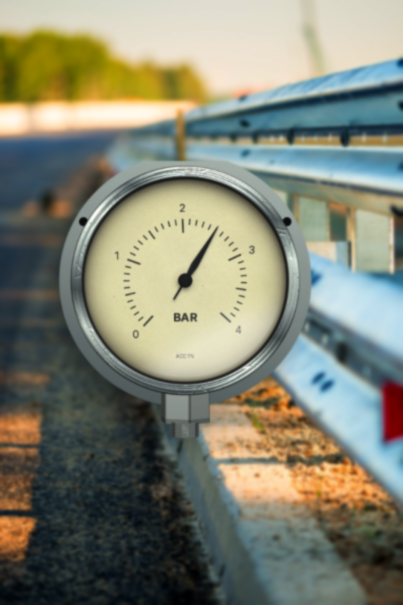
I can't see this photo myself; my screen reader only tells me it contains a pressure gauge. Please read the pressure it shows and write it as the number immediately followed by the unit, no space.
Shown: 2.5bar
